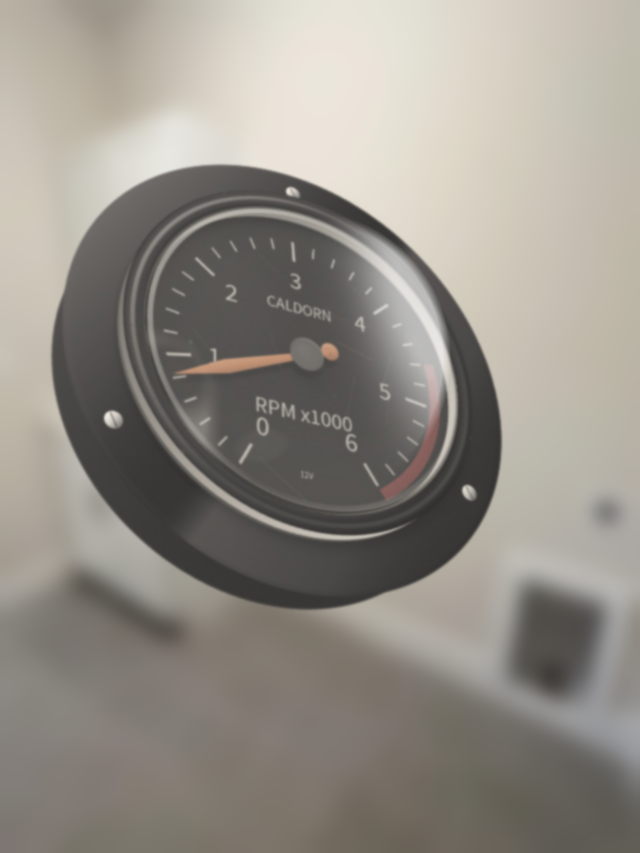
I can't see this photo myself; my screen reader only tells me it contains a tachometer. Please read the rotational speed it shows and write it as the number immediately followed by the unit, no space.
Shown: 800rpm
